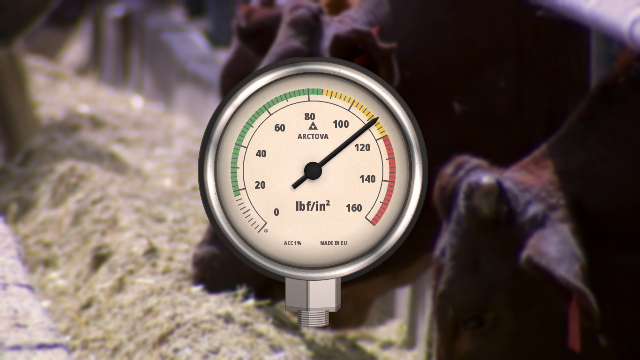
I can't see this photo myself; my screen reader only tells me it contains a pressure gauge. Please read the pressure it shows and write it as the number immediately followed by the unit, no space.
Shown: 112psi
